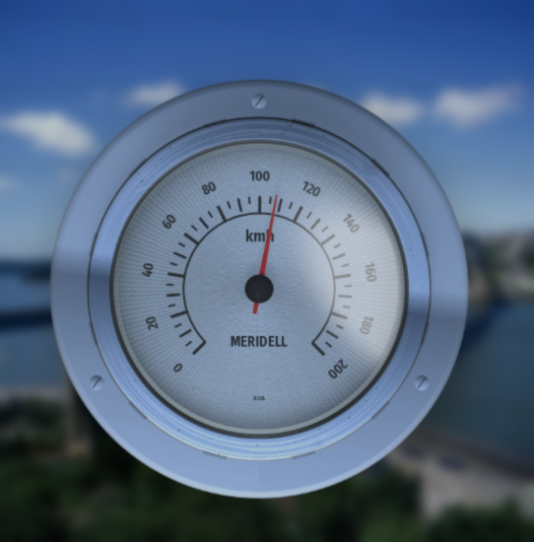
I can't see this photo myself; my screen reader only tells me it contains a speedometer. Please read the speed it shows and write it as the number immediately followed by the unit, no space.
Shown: 107.5km/h
